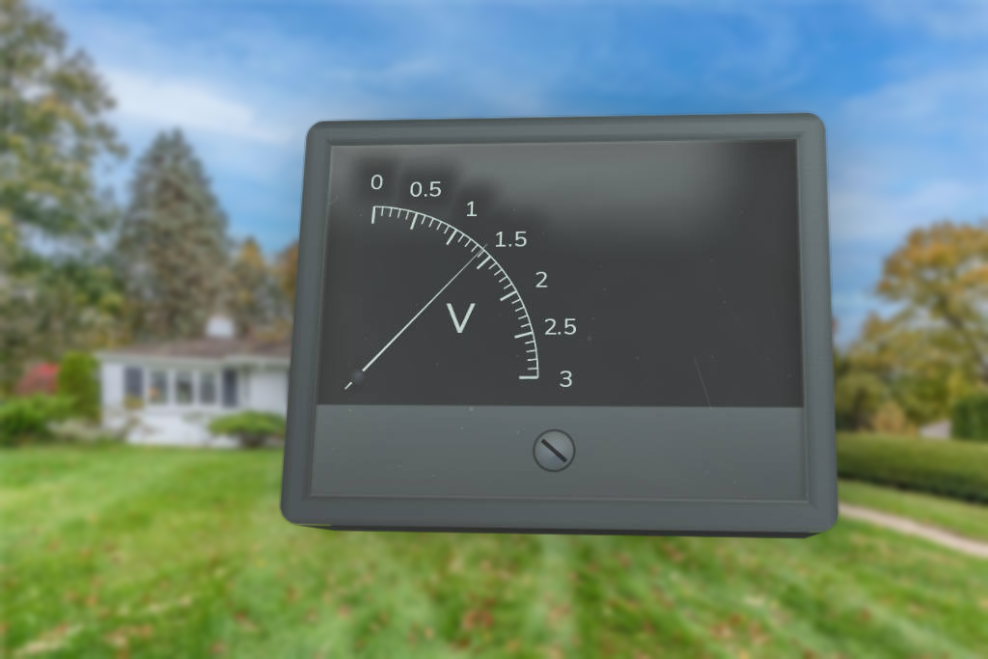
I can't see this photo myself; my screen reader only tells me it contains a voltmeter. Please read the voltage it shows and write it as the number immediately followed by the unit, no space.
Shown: 1.4V
